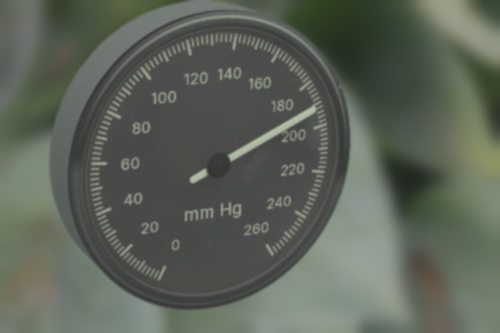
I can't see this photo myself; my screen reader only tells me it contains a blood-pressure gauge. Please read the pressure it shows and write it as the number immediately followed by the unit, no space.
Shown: 190mmHg
